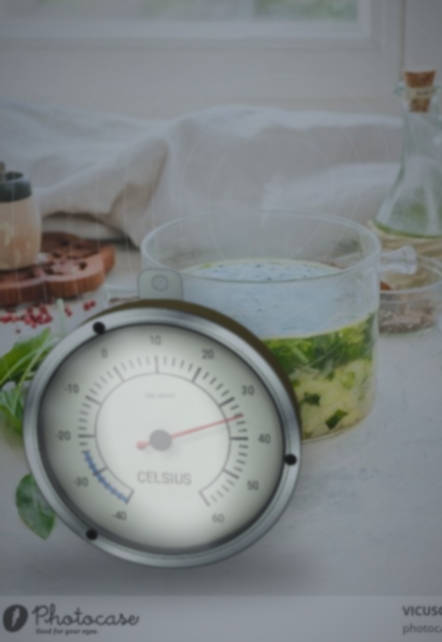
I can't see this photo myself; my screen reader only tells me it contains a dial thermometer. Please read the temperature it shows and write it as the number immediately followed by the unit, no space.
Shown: 34°C
